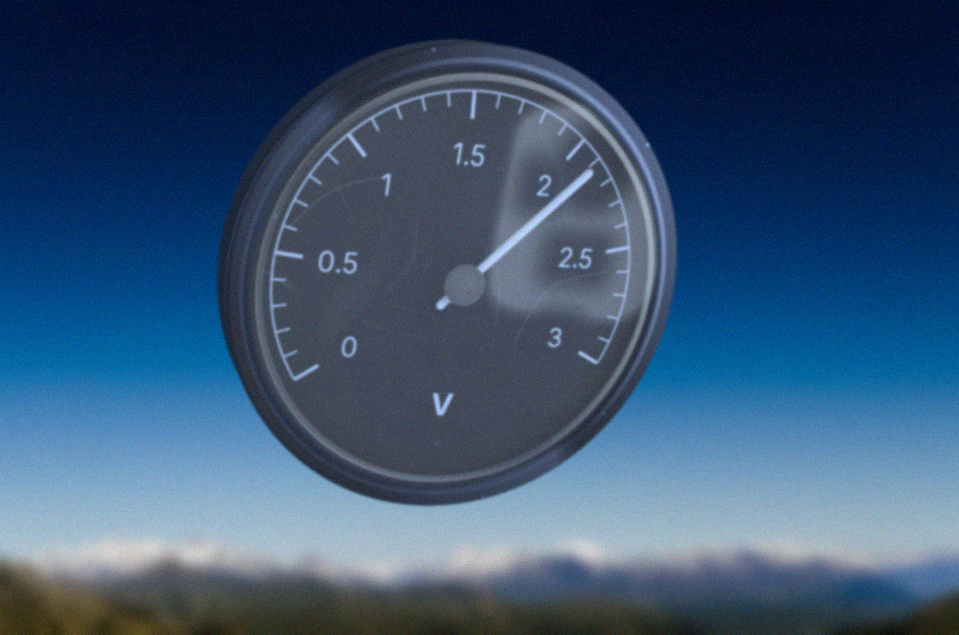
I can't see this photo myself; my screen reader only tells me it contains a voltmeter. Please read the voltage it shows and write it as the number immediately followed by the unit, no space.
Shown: 2.1V
